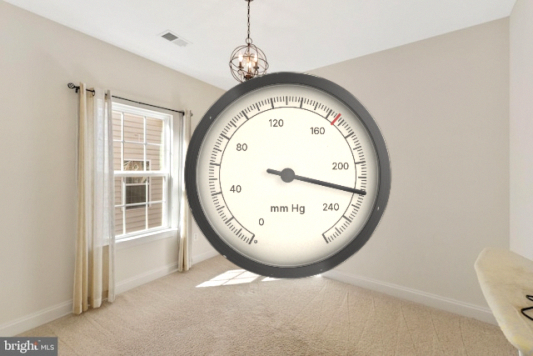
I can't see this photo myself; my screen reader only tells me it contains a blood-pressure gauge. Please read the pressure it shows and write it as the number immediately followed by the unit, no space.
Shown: 220mmHg
